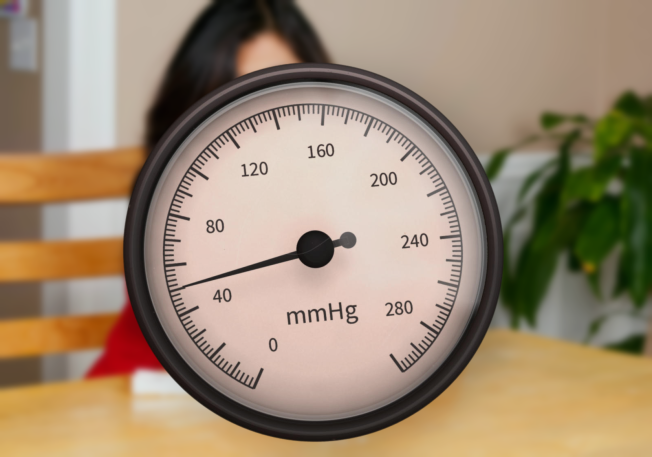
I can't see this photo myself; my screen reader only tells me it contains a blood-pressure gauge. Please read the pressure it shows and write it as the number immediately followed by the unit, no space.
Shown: 50mmHg
